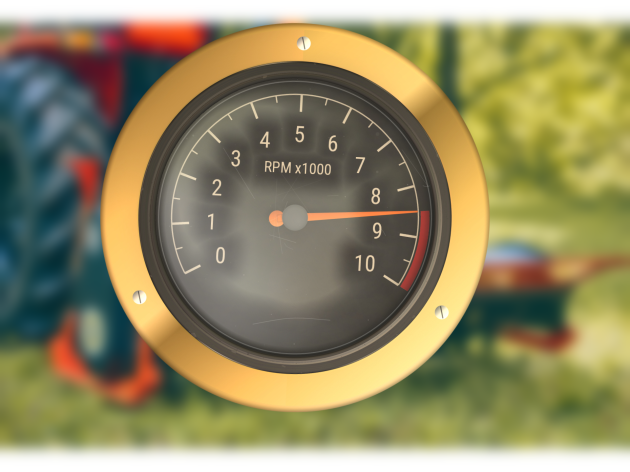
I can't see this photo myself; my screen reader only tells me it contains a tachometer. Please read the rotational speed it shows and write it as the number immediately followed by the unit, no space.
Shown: 8500rpm
